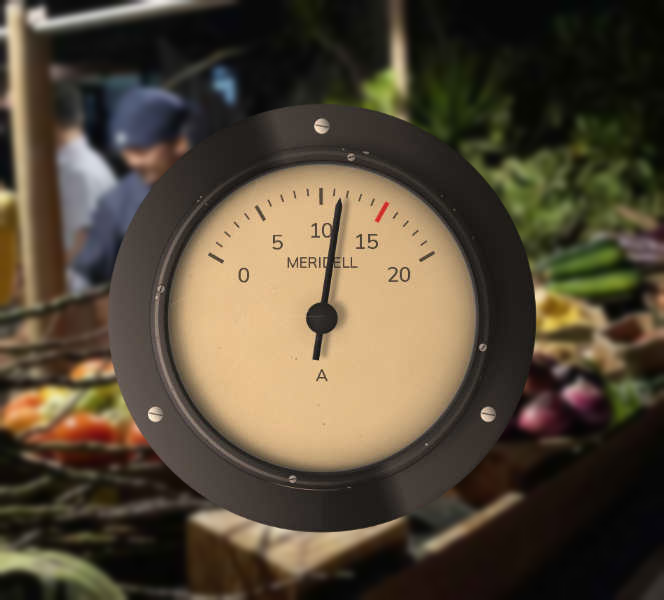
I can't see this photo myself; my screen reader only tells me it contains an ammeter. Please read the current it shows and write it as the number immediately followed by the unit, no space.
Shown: 11.5A
